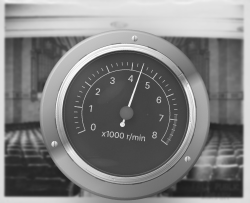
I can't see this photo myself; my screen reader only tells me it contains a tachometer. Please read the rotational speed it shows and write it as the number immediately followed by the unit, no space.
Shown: 4400rpm
